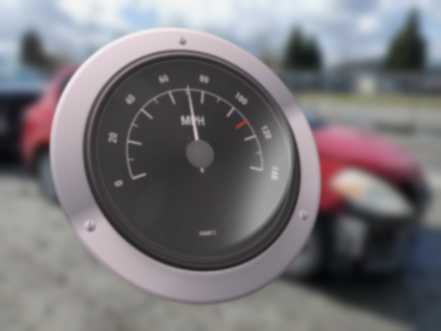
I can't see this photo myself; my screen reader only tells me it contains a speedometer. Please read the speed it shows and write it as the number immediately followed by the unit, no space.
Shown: 70mph
